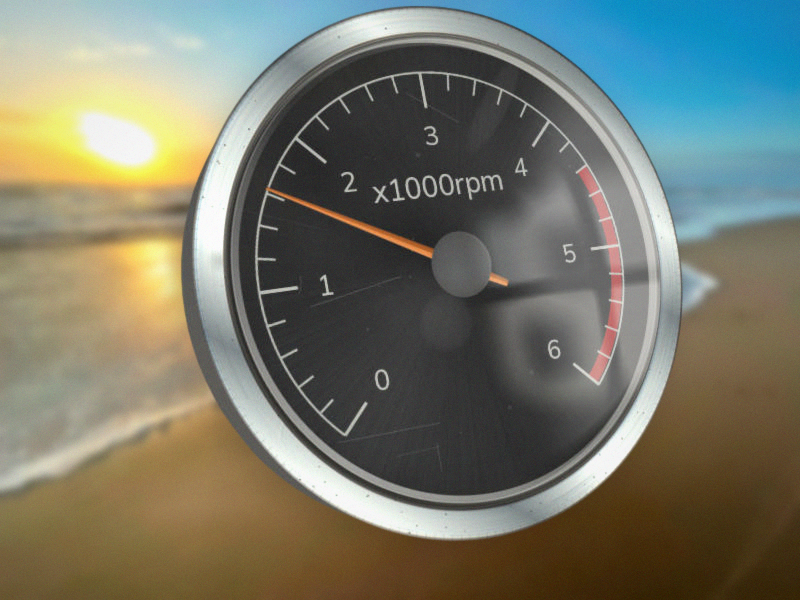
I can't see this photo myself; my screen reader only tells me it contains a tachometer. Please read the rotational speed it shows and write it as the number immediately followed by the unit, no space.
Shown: 1600rpm
